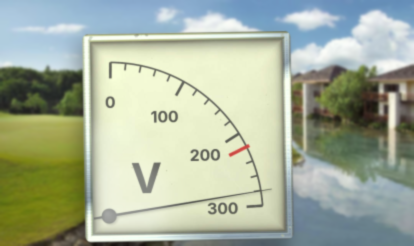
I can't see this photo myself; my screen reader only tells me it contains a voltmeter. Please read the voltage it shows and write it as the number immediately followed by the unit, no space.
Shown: 280V
